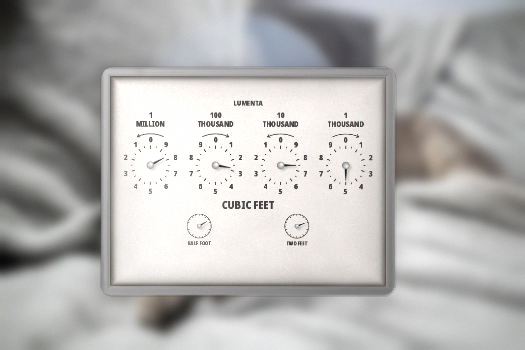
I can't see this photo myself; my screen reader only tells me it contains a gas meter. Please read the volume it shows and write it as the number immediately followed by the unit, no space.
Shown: 827500ft³
